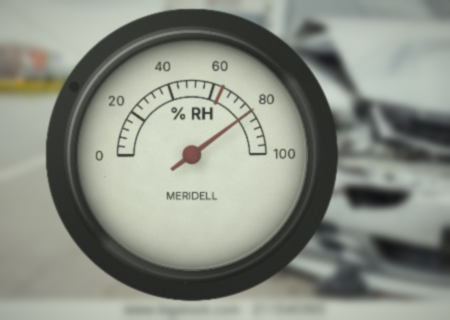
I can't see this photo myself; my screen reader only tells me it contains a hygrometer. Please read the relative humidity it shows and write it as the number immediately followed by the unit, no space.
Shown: 80%
